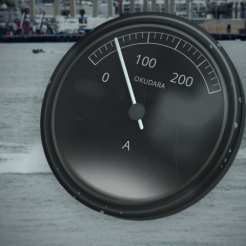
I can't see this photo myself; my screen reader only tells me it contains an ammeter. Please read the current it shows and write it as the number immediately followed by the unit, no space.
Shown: 50A
